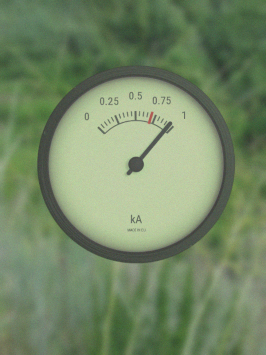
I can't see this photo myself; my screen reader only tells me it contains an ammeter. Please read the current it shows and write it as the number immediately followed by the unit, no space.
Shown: 0.95kA
